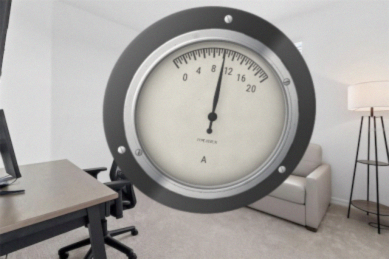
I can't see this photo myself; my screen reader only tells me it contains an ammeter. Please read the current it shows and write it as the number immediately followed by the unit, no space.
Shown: 10A
